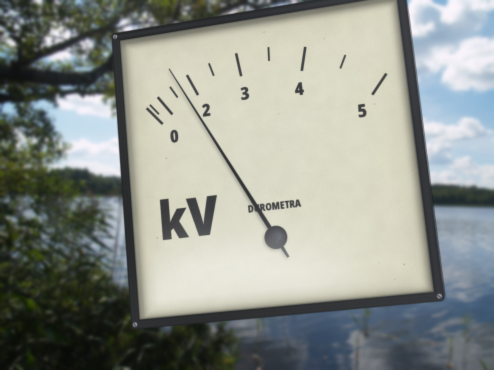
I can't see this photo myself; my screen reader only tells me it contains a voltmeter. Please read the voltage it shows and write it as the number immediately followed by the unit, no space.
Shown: 1.75kV
